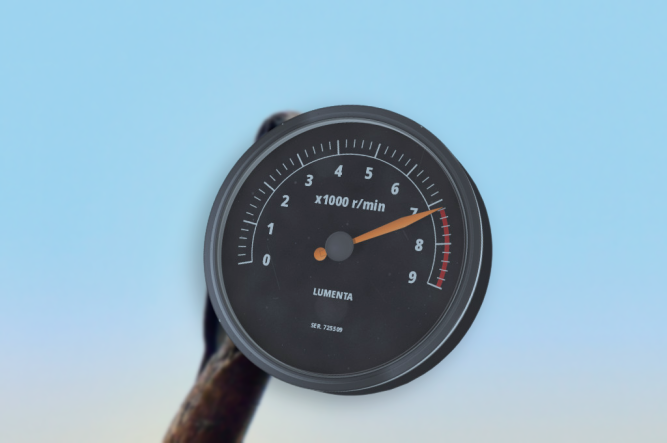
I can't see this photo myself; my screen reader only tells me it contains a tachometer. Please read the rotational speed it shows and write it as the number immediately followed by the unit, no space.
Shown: 7200rpm
